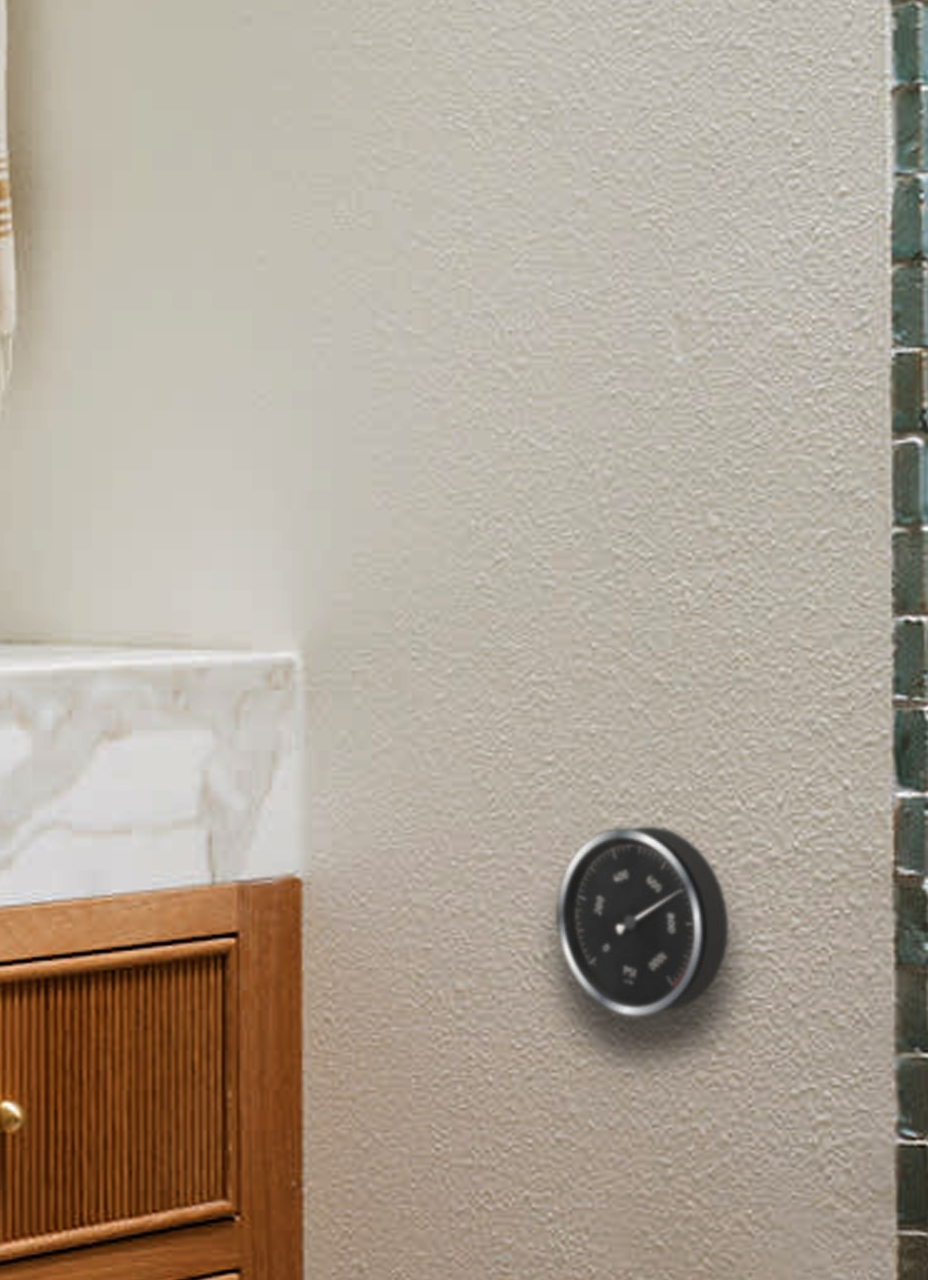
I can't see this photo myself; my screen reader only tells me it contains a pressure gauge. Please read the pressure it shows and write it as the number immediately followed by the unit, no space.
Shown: 700psi
